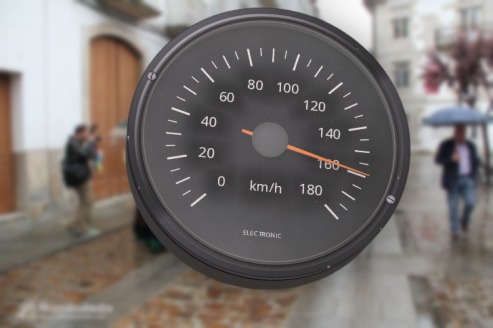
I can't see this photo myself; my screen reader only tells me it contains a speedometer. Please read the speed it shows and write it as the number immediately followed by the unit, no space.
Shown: 160km/h
